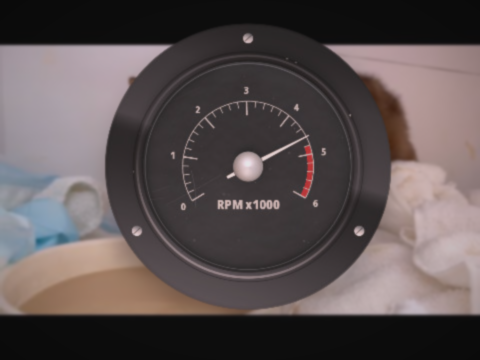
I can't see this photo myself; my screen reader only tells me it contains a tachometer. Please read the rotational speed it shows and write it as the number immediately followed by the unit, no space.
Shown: 4600rpm
